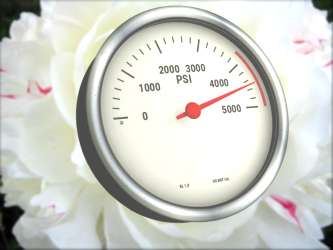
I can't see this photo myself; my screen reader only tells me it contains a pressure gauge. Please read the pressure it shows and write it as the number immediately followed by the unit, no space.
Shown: 4500psi
